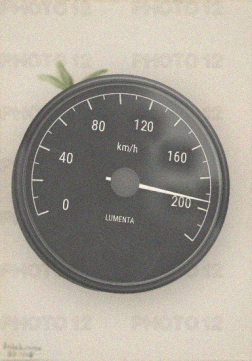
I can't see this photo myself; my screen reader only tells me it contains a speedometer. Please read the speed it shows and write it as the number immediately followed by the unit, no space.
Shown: 195km/h
